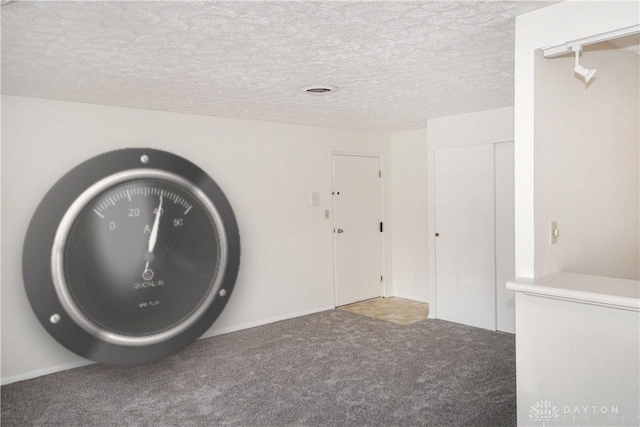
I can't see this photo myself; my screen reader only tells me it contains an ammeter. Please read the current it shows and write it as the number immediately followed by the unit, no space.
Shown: 40A
